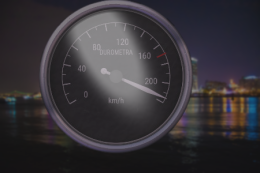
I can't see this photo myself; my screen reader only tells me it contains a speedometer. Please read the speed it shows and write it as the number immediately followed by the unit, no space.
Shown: 215km/h
